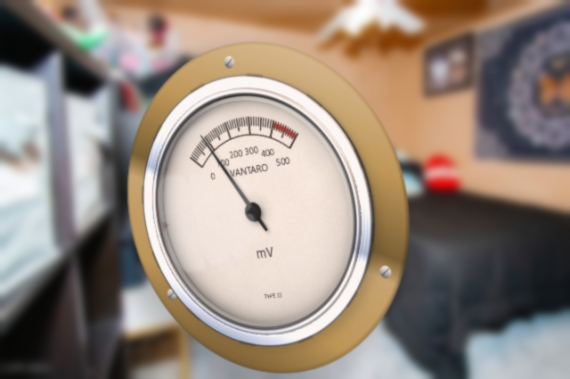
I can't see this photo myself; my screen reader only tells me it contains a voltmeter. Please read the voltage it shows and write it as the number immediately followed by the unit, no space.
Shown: 100mV
